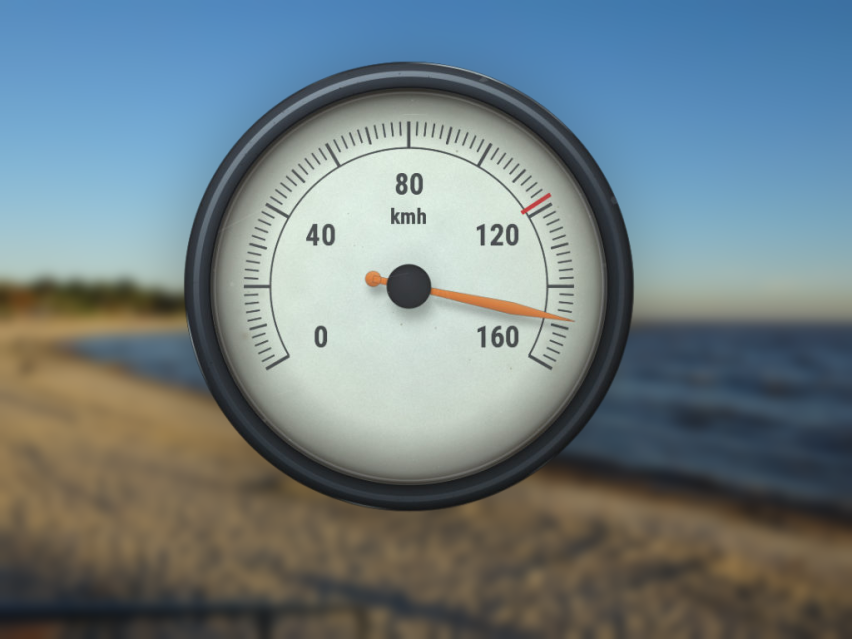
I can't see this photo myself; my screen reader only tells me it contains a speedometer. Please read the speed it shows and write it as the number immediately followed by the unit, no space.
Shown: 148km/h
